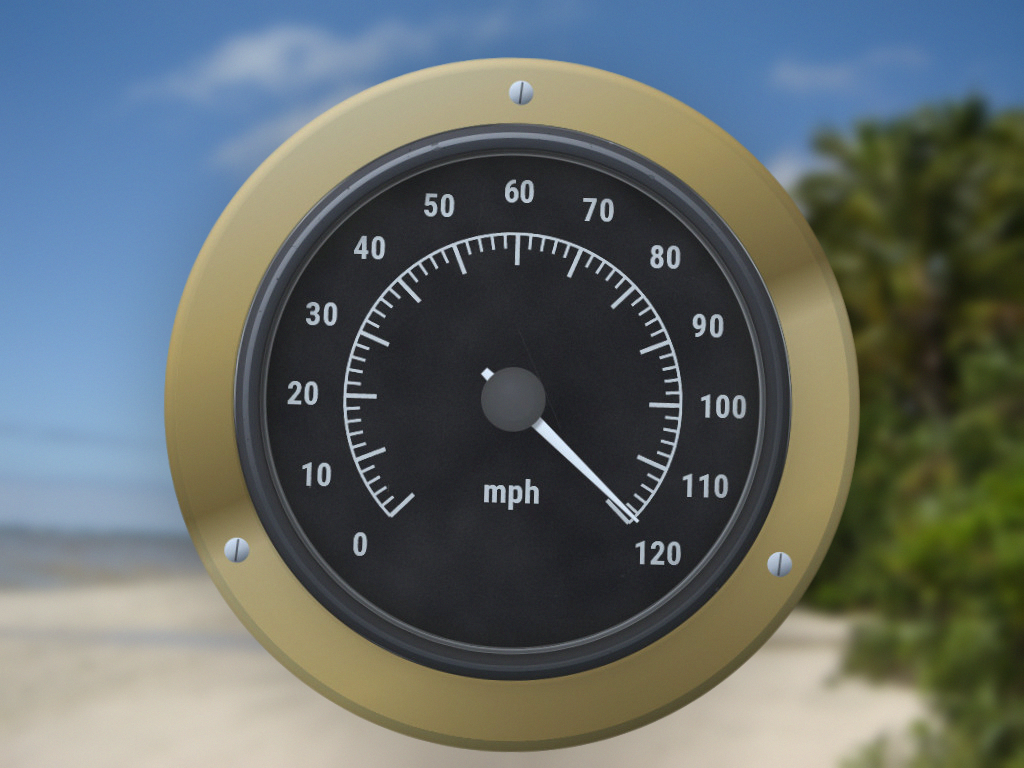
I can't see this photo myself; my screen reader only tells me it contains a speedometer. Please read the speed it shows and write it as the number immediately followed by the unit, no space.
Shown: 119mph
